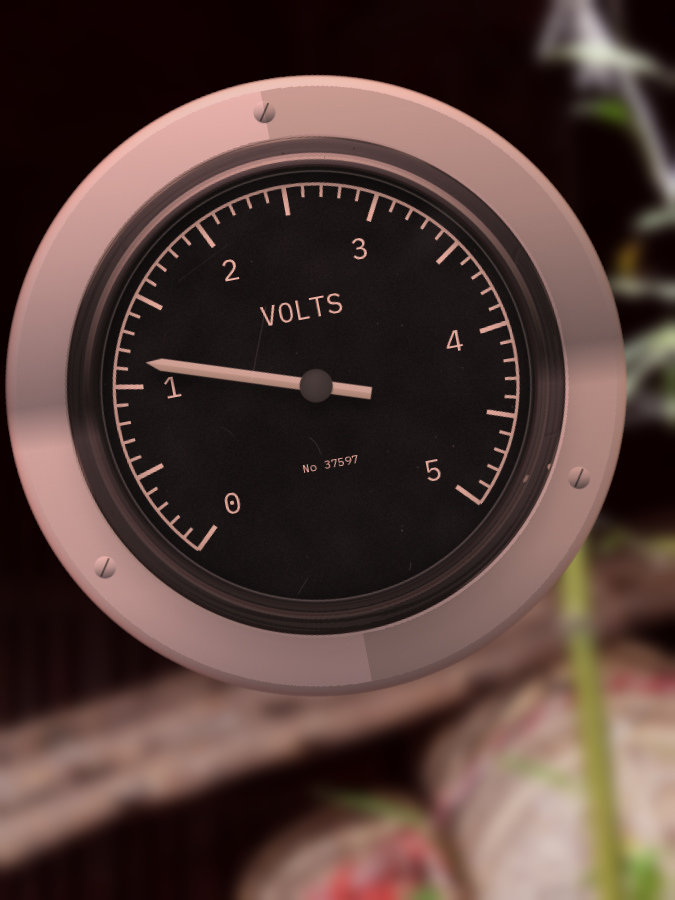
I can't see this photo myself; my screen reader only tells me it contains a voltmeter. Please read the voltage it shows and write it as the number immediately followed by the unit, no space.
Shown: 1.15V
